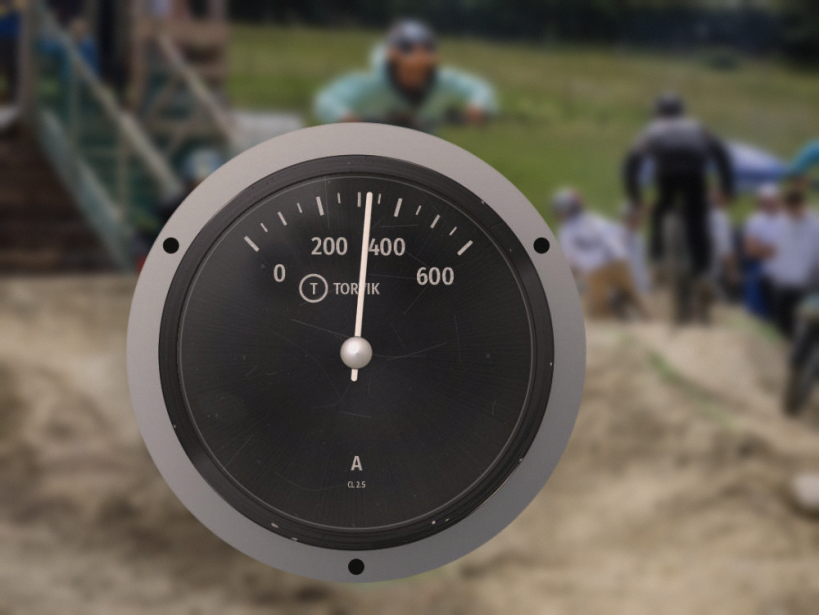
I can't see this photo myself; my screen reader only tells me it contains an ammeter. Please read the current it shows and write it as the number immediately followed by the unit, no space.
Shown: 325A
